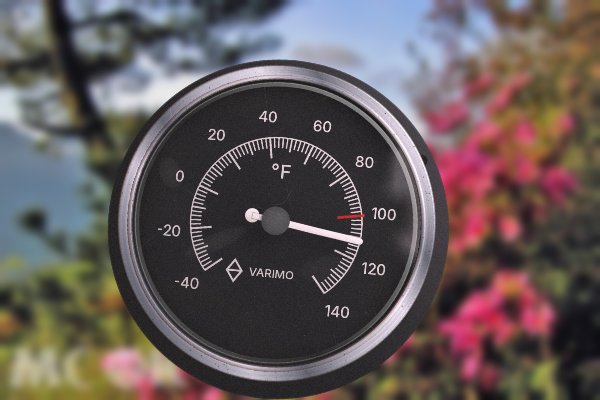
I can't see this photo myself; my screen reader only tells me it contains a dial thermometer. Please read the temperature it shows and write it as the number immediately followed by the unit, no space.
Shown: 112°F
